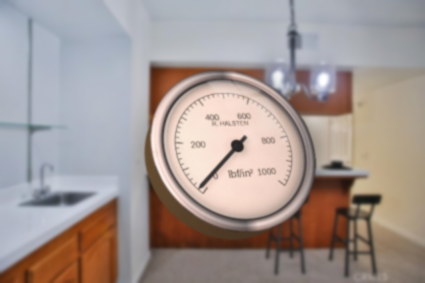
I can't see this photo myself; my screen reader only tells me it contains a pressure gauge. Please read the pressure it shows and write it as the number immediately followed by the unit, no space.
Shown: 20psi
